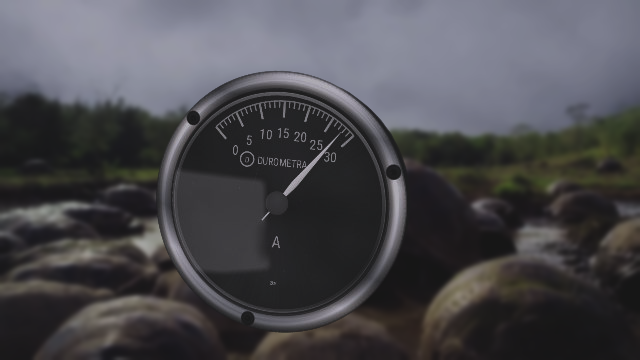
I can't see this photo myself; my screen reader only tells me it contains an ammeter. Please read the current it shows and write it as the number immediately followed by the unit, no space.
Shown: 28A
